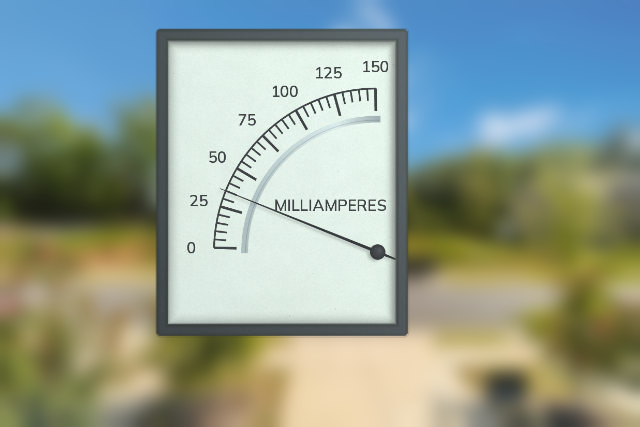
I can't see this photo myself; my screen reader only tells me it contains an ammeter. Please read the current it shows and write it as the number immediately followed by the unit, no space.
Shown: 35mA
